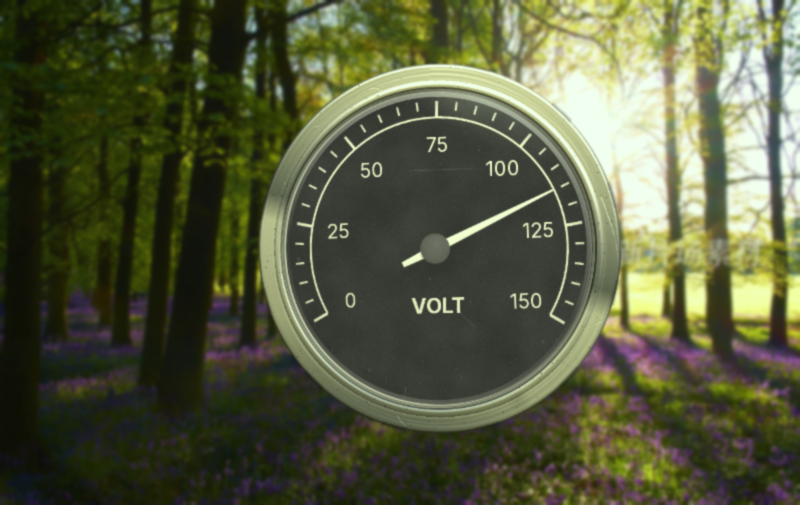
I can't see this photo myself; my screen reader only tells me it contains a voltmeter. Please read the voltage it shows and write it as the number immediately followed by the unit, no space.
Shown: 115V
